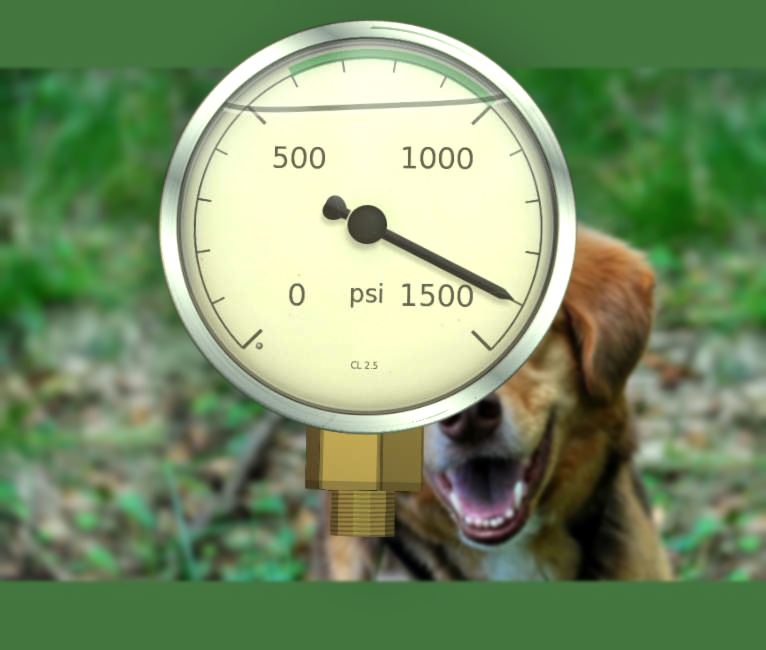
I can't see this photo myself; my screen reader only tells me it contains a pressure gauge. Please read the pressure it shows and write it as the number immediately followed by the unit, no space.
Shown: 1400psi
